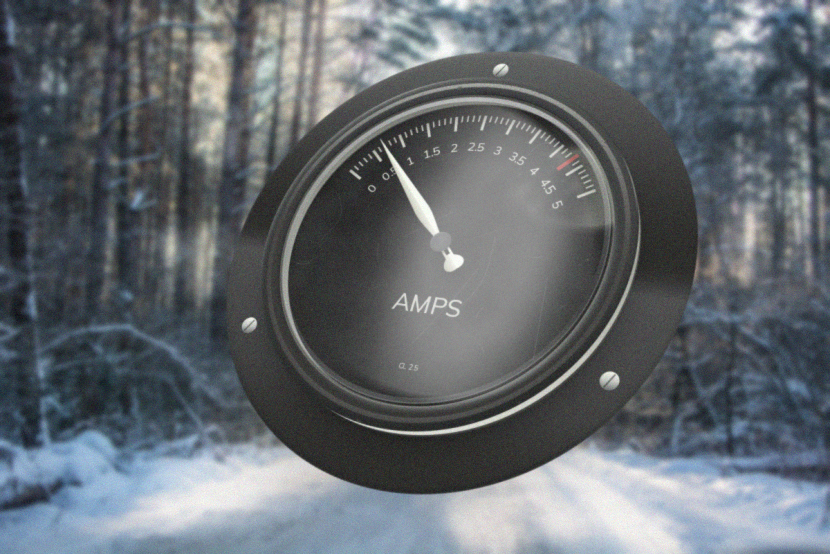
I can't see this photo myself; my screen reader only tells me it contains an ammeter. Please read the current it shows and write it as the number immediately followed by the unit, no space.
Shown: 0.7A
